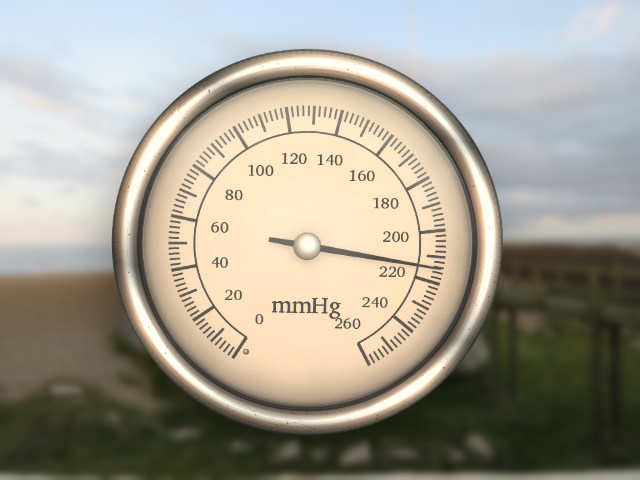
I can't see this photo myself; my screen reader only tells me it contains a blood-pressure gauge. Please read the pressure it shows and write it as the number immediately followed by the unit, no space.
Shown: 214mmHg
